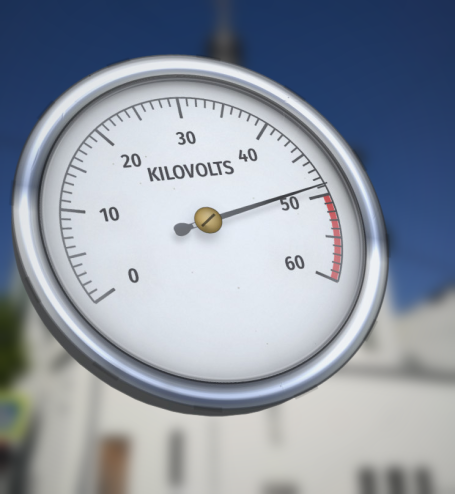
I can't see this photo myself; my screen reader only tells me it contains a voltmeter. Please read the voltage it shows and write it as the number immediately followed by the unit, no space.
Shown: 49kV
